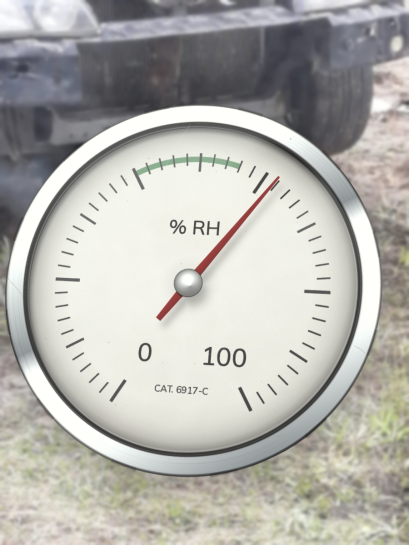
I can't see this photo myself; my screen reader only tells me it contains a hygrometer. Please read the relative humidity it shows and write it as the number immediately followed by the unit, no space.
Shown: 62%
